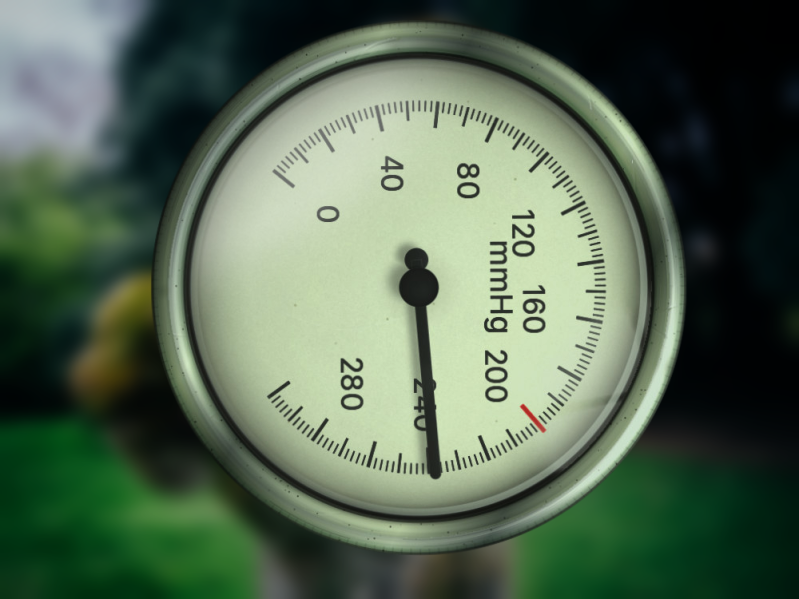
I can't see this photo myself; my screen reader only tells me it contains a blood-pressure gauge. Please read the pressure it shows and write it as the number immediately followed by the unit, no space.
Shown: 238mmHg
